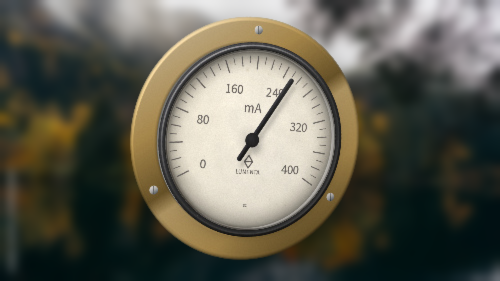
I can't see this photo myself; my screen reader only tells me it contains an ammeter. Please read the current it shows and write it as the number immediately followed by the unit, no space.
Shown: 250mA
